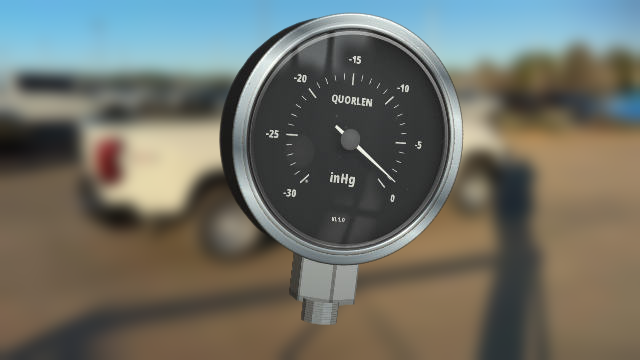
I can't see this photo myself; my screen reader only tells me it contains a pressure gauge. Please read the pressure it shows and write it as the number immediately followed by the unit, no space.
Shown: -1inHg
